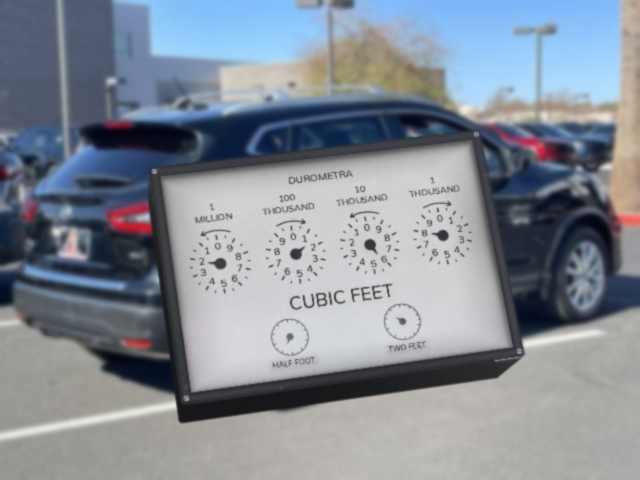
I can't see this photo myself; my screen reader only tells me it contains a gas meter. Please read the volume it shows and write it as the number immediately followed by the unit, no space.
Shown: 215800ft³
